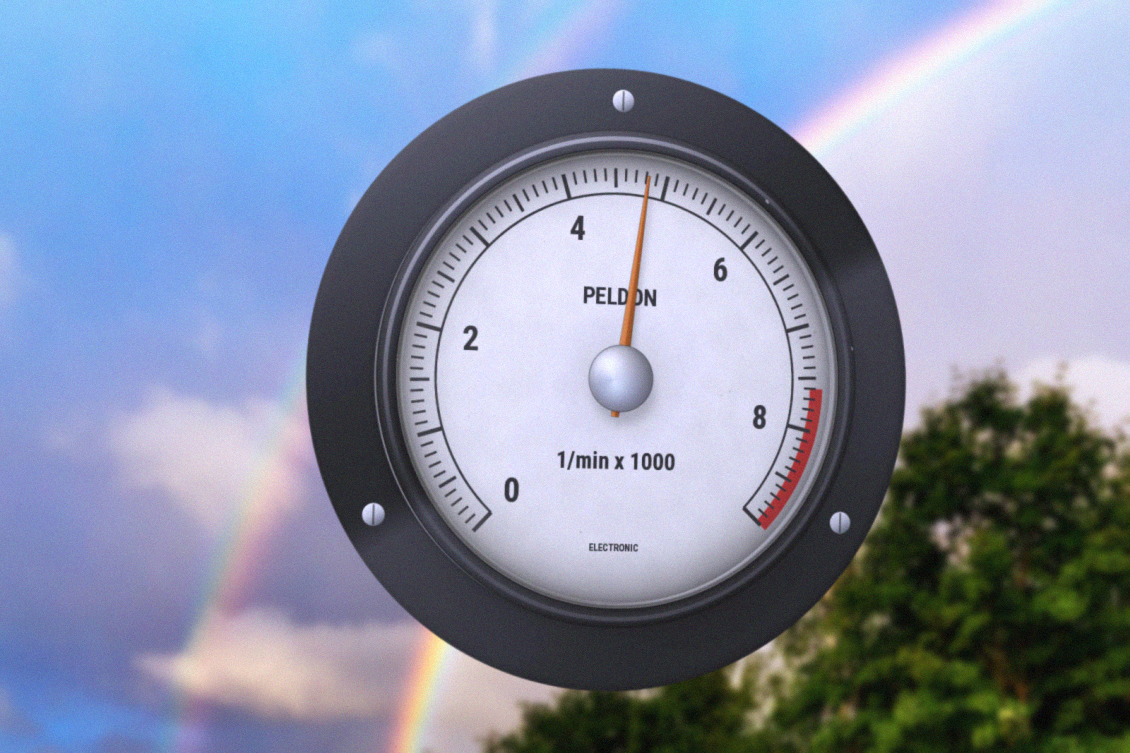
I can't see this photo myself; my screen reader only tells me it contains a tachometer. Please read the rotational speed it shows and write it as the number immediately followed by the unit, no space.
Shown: 4800rpm
